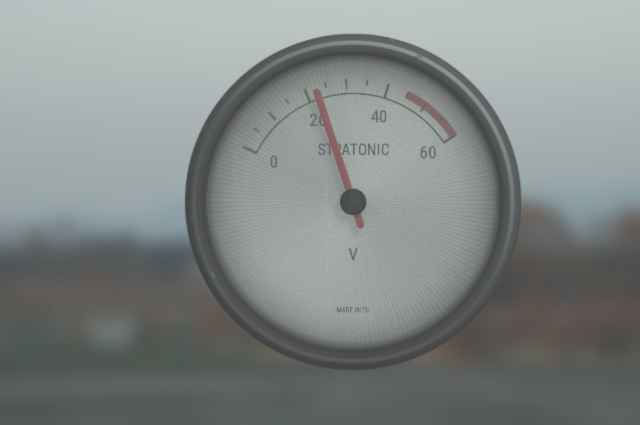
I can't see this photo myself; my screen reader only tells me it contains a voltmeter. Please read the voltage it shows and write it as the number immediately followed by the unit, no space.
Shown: 22.5V
